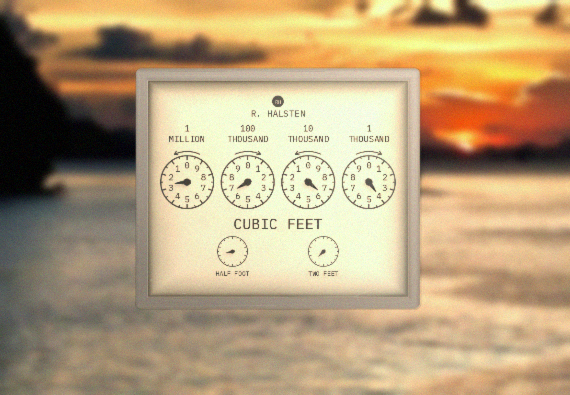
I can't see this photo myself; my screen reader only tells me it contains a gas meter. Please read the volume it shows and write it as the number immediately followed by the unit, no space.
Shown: 266400ft³
